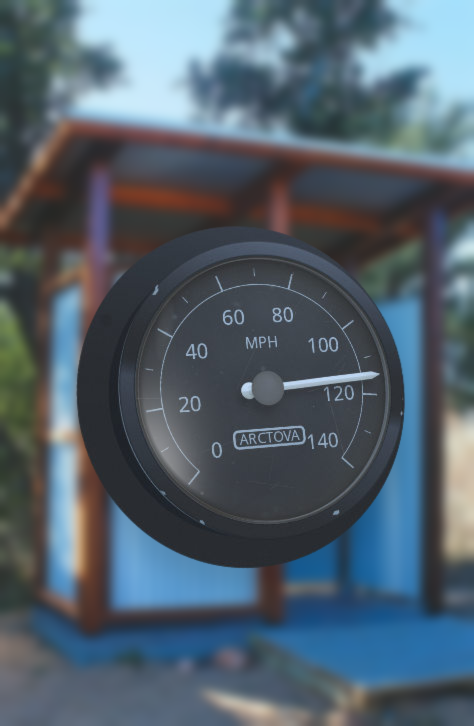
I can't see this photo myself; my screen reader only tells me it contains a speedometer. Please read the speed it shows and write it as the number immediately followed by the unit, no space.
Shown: 115mph
